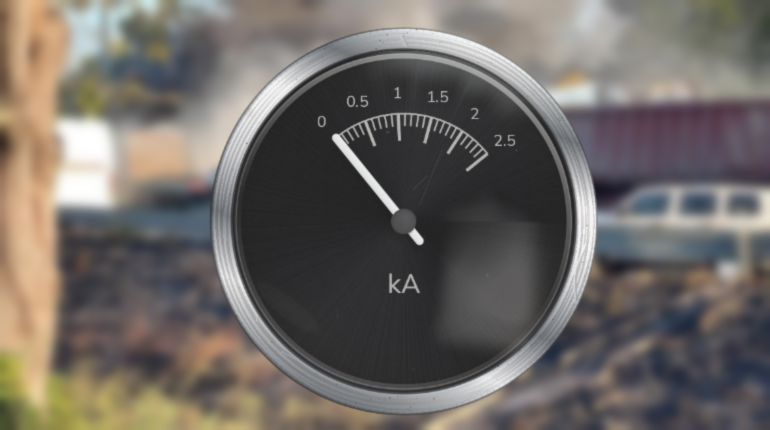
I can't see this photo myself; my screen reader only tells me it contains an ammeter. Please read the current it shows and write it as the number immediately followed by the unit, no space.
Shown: 0kA
